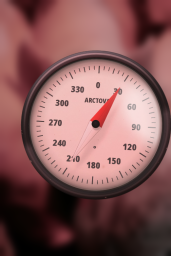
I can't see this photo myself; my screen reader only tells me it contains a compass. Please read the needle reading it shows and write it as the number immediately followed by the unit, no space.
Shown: 30°
